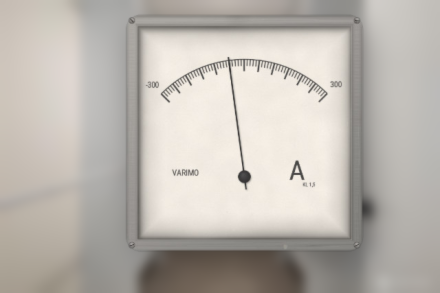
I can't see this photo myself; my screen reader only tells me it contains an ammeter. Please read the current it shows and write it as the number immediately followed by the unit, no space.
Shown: -50A
